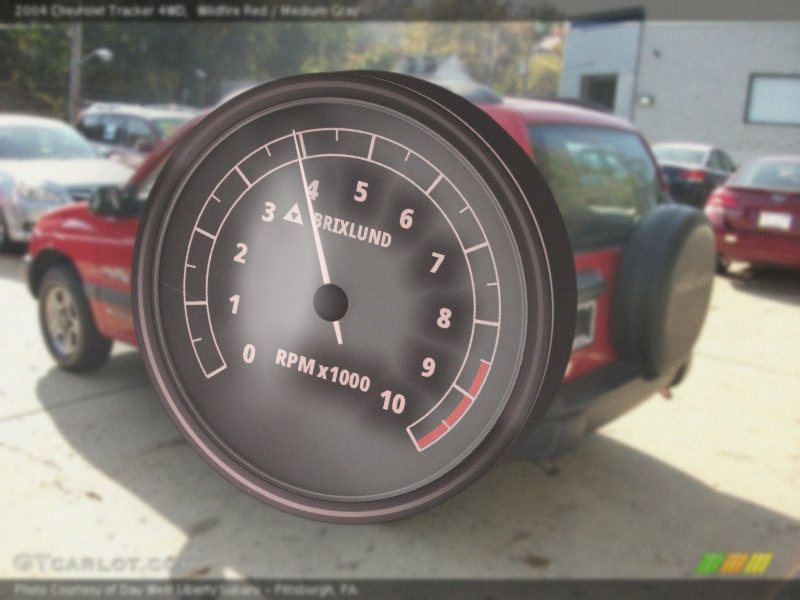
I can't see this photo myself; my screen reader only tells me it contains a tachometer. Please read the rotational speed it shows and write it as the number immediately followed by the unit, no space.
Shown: 4000rpm
